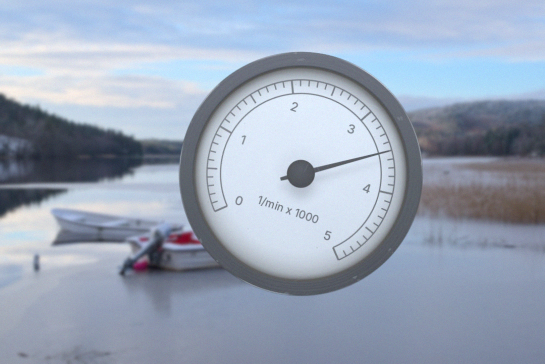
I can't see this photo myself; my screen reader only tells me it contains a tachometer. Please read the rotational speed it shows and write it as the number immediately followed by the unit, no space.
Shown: 3500rpm
